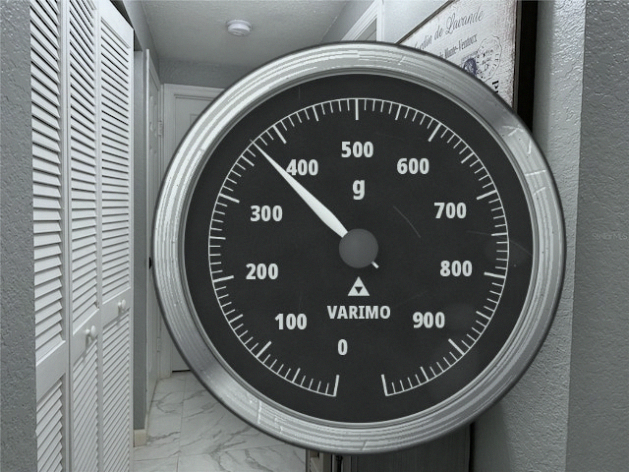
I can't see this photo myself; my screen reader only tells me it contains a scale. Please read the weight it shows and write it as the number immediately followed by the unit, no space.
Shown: 370g
